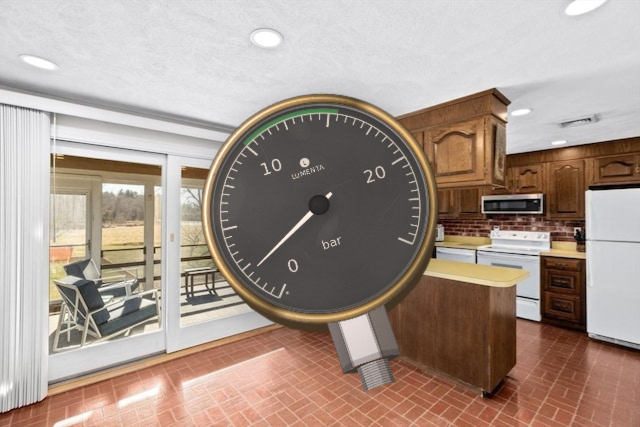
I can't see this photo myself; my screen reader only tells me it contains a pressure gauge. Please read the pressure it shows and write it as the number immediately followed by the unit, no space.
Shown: 2bar
